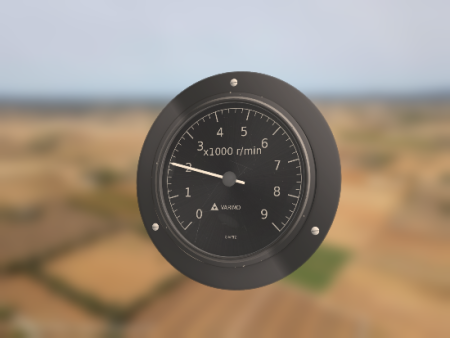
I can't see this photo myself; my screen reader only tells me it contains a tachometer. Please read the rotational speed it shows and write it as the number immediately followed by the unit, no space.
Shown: 2000rpm
